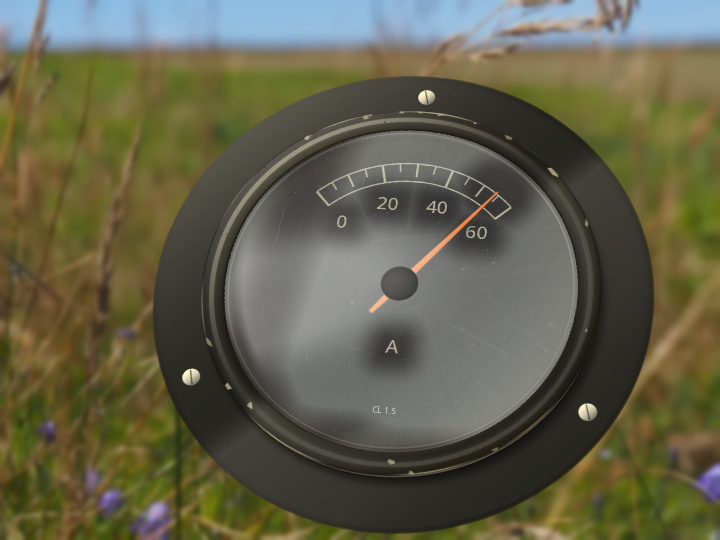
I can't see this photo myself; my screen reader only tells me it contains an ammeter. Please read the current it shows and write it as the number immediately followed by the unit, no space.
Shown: 55A
